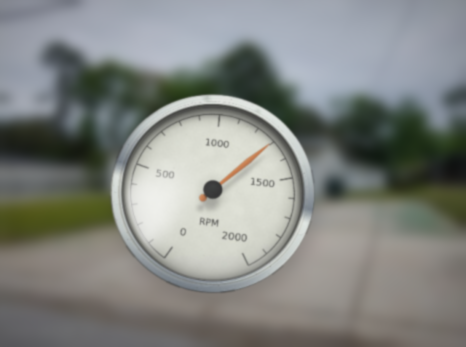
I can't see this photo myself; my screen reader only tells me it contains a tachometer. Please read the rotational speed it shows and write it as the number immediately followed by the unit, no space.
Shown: 1300rpm
